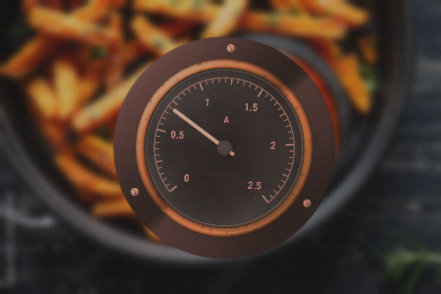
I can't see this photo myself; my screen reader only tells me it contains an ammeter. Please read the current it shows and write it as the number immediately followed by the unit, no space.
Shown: 0.7A
